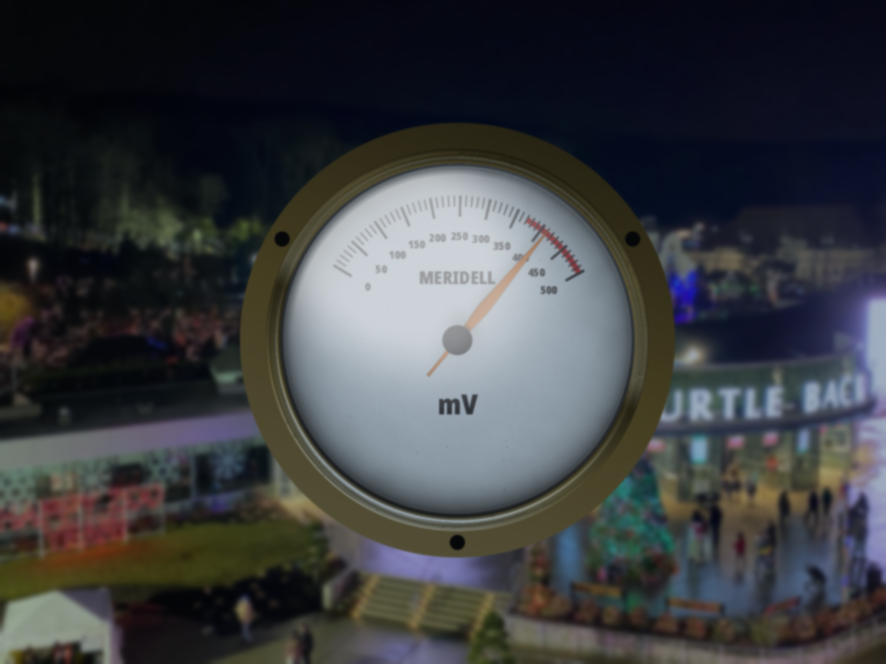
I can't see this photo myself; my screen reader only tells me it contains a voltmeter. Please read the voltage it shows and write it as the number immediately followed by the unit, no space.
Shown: 410mV
